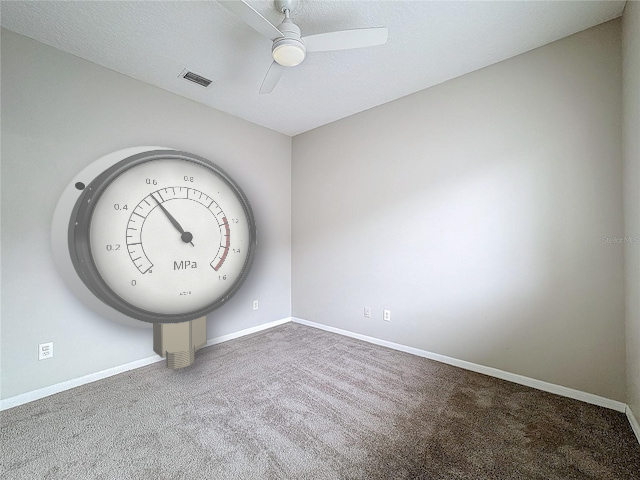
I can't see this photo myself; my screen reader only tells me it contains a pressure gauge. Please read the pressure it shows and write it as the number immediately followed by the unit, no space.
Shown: 0.55MPa
